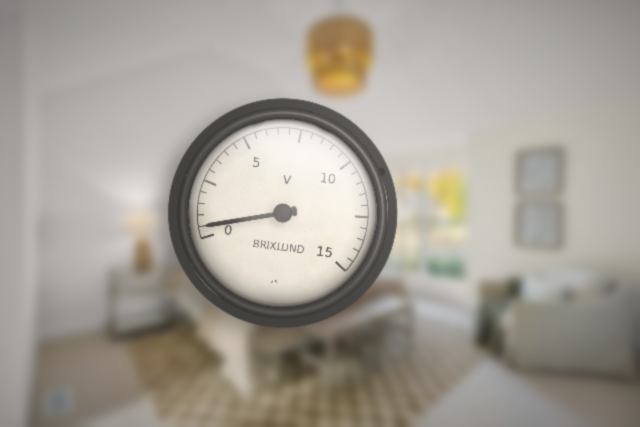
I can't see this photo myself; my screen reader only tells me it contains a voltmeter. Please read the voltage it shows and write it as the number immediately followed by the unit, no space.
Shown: 0.5V
